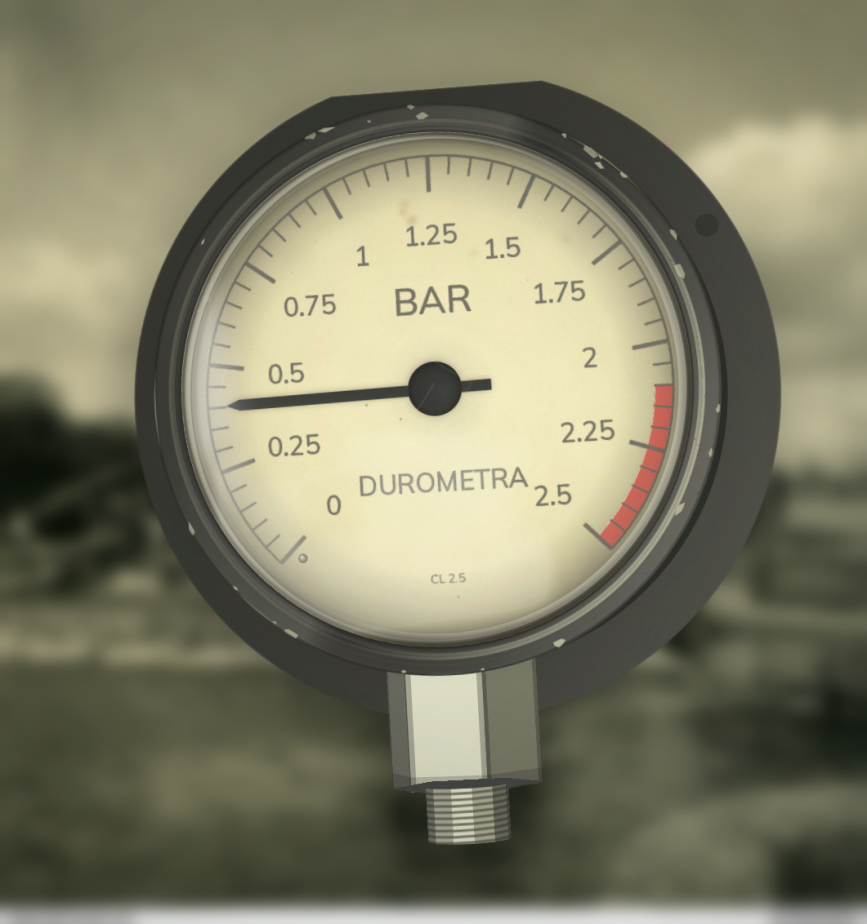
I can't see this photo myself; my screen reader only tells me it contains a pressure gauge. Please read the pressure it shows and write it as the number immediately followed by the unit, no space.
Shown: 0.4bar
